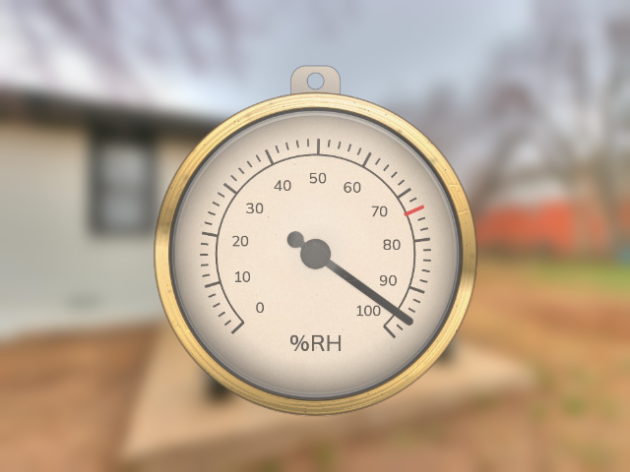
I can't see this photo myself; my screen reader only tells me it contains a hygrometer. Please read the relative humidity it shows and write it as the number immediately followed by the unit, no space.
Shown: 96%
